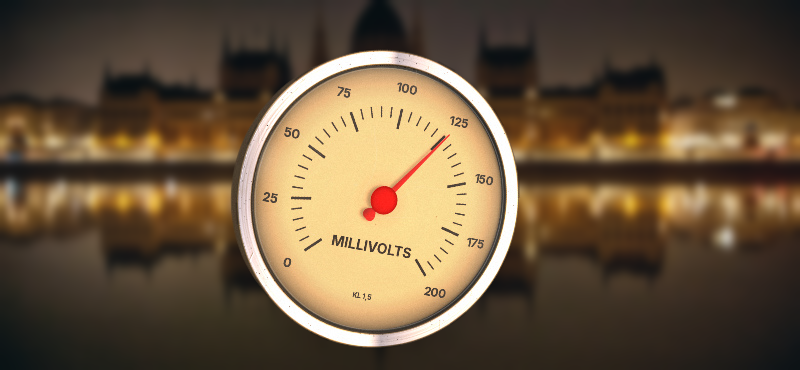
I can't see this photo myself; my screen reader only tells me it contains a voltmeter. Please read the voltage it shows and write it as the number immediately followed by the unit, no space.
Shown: 125mV
